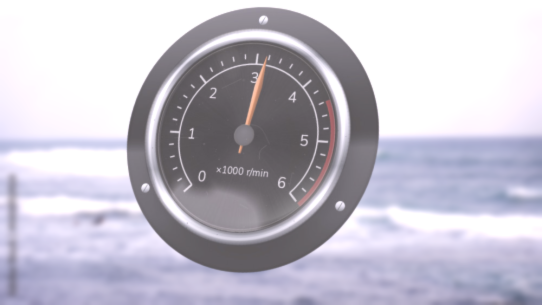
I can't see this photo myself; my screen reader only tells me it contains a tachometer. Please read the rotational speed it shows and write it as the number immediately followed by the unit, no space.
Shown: 3200rpm
